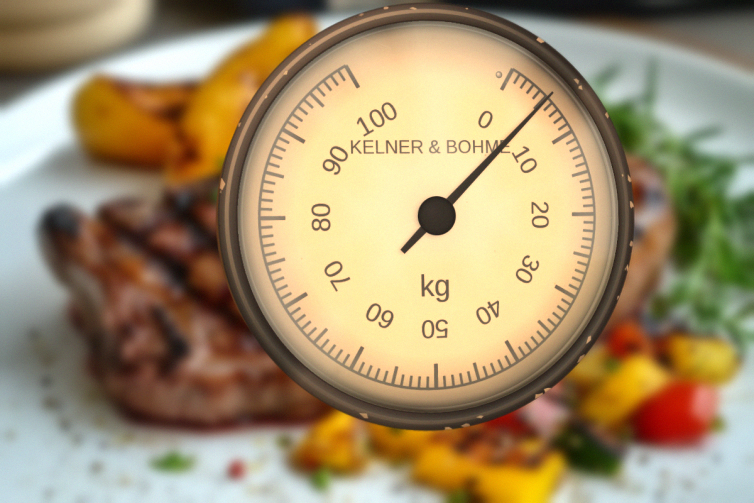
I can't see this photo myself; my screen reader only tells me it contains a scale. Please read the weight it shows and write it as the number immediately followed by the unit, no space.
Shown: 5kg
